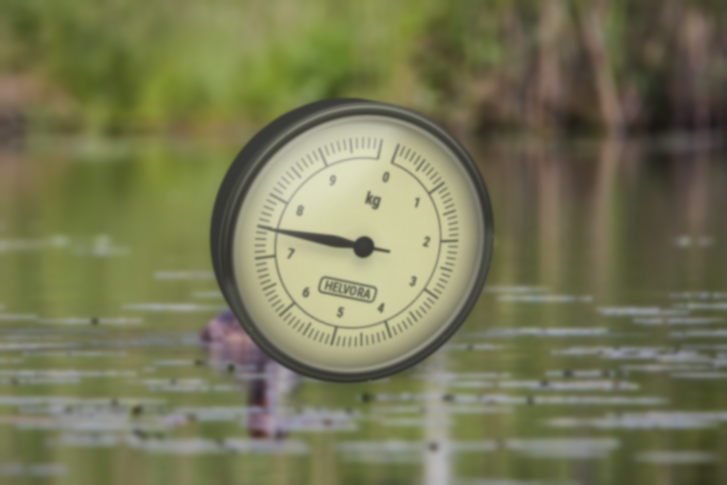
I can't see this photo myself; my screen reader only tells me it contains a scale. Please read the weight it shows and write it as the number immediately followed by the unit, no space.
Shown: 7.5kg
